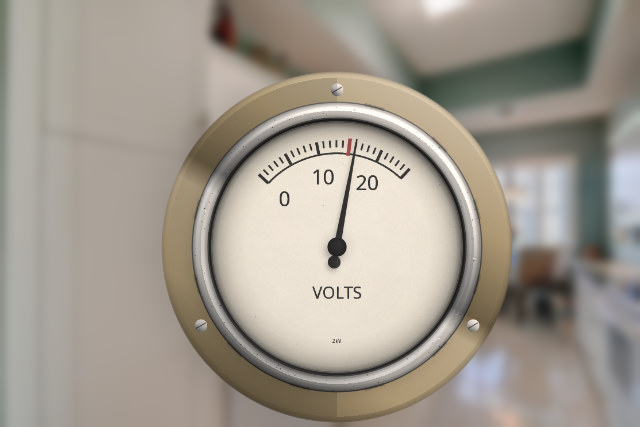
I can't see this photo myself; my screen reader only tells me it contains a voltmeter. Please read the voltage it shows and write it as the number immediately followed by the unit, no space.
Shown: 16V
